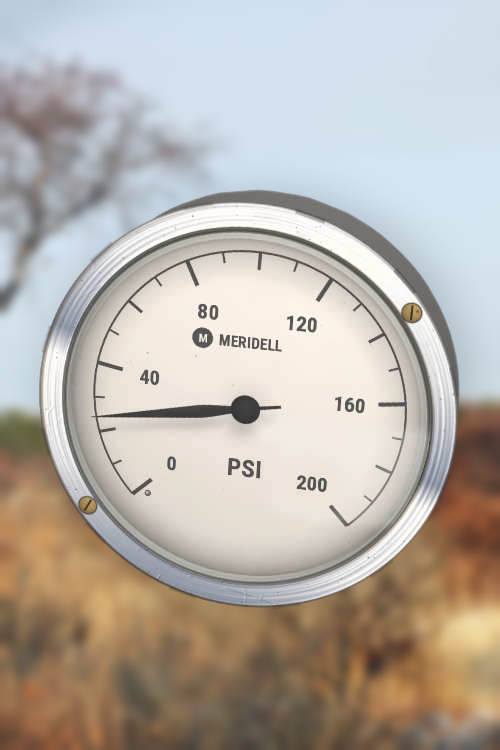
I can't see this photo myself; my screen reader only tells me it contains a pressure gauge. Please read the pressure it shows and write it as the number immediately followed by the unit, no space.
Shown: 25psi
